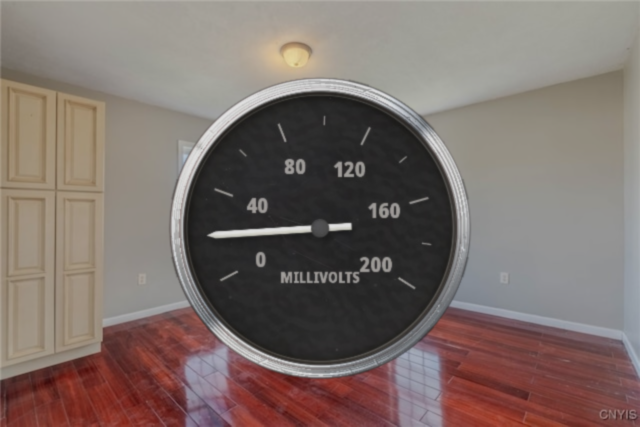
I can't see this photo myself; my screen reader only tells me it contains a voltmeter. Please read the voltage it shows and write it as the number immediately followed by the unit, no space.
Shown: 20mV
